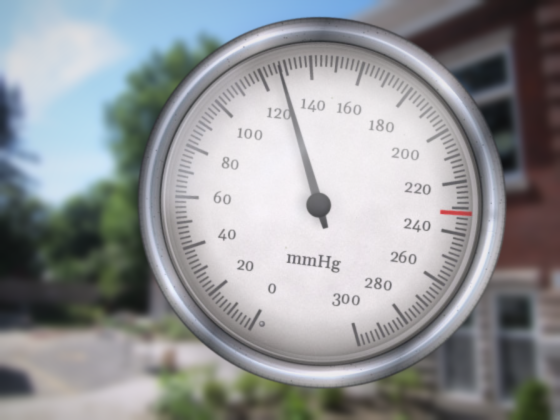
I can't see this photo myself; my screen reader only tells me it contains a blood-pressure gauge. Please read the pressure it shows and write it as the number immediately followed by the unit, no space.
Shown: 128mmHg
